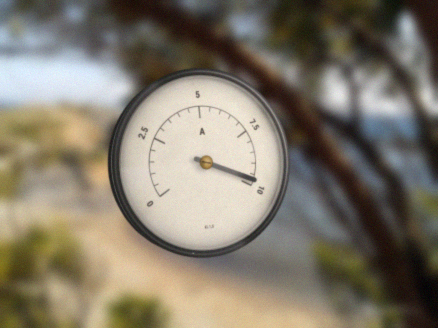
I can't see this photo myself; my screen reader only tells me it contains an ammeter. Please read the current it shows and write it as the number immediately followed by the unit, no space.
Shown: 9.75A
